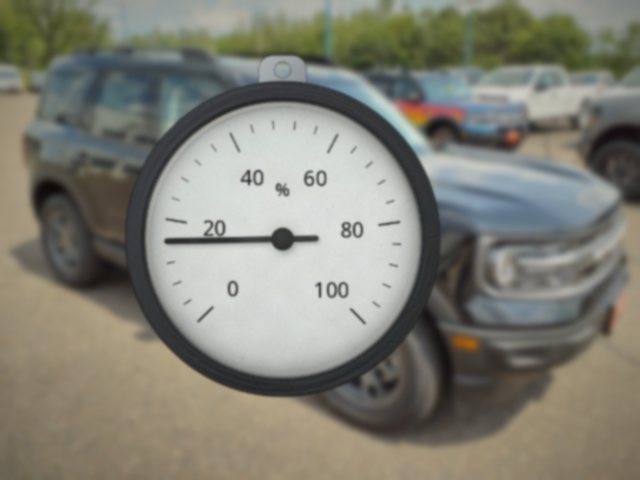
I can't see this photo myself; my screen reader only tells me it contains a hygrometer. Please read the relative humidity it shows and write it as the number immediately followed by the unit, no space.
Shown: 16%
